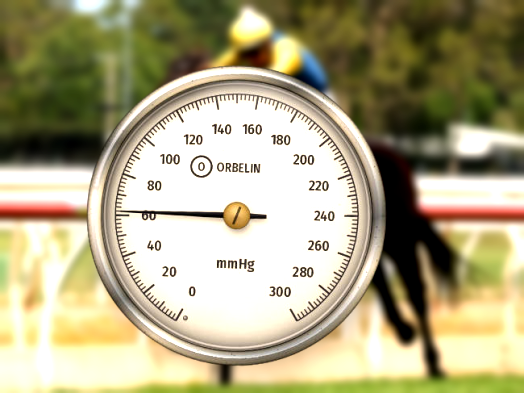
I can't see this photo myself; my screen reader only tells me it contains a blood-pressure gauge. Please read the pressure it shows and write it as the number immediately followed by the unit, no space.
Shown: 62mmHg
